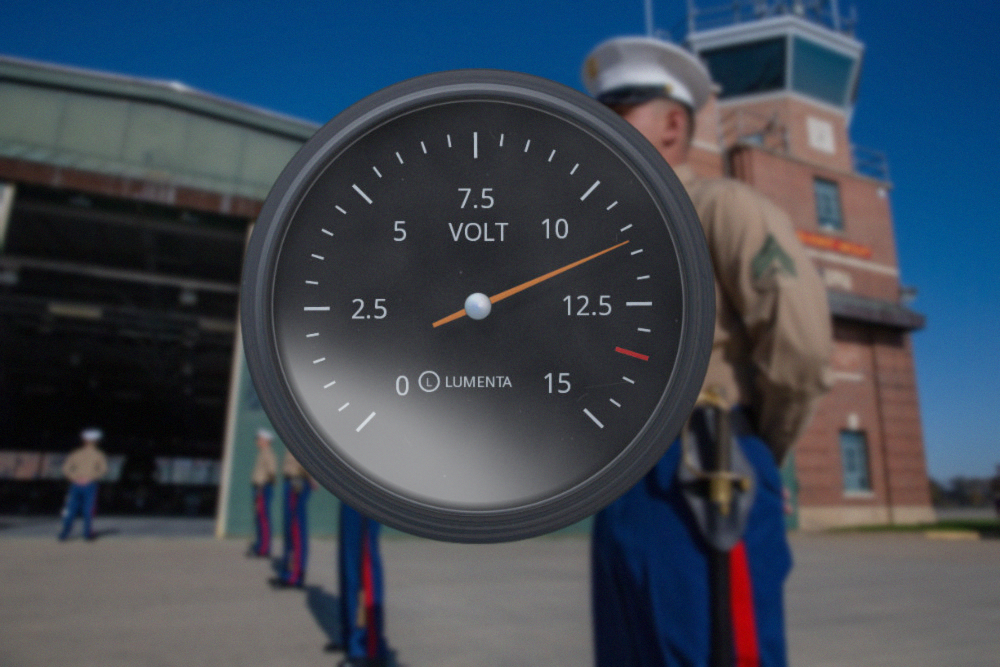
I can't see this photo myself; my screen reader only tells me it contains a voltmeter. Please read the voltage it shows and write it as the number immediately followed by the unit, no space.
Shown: 11.25V
